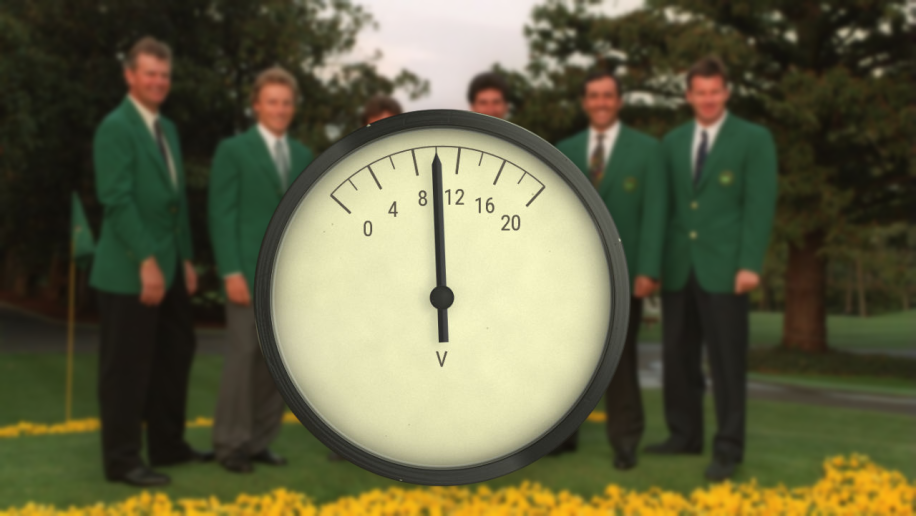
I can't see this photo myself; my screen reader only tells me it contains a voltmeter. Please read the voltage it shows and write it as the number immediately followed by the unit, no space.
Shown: 10V
